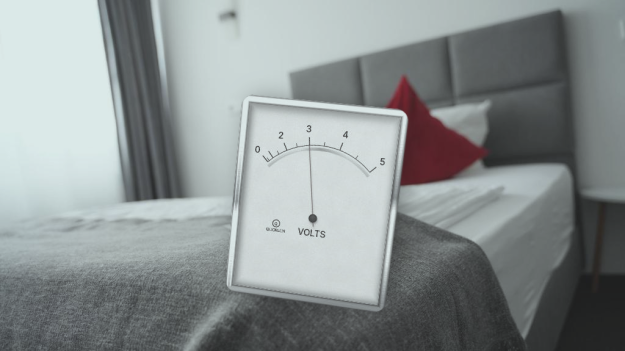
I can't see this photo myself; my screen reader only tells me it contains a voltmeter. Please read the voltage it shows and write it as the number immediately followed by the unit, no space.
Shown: 3V
